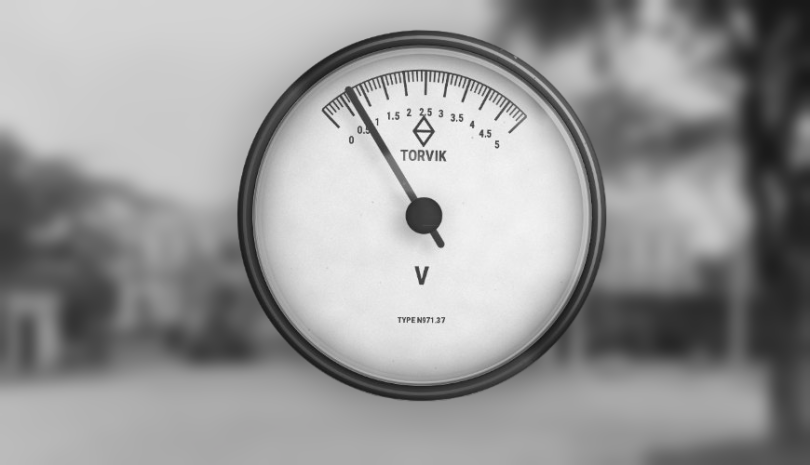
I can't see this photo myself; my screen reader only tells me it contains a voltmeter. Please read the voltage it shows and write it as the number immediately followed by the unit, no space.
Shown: 0.7V
